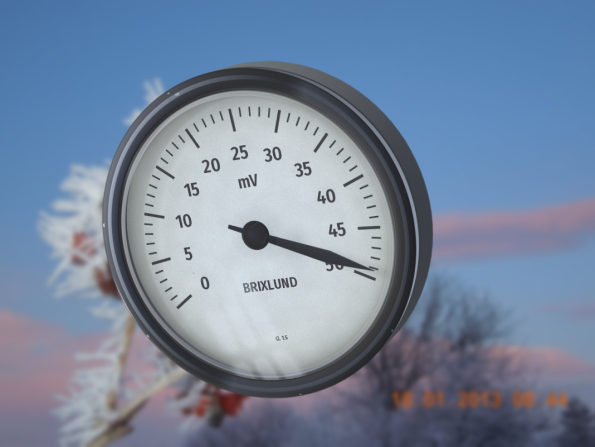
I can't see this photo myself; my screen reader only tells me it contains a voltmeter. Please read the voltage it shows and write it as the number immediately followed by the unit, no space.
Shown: 49mV
